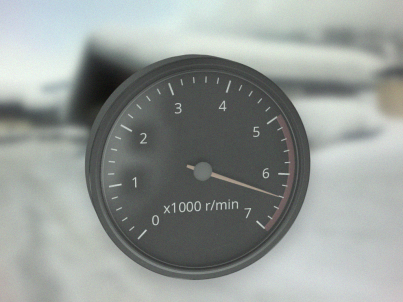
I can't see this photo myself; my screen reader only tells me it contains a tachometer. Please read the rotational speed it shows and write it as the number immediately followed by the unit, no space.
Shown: 6400rpm
